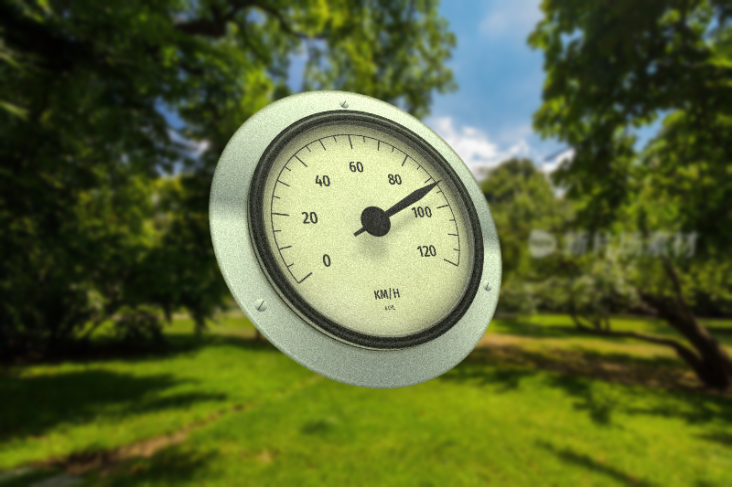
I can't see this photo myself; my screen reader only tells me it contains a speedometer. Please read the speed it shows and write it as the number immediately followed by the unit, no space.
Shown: 92.5km/h
